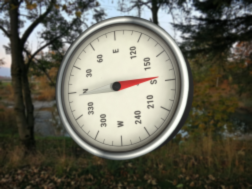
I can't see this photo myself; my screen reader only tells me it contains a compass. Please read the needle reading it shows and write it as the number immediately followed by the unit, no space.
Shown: 175°
